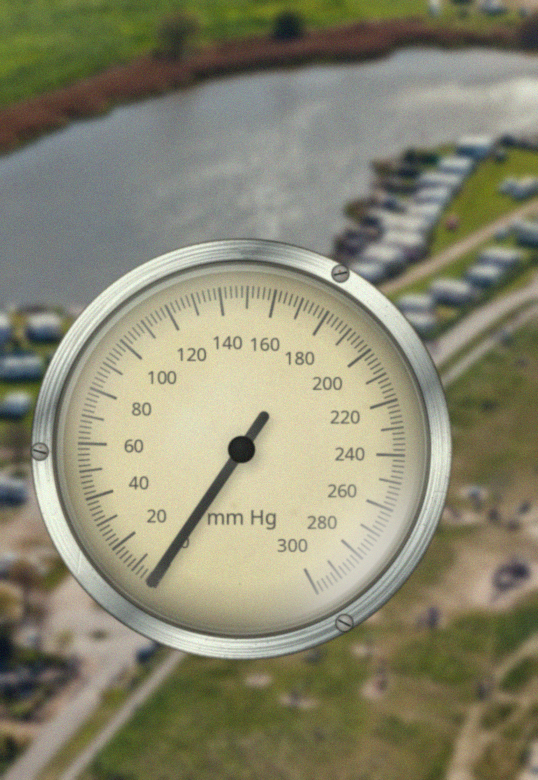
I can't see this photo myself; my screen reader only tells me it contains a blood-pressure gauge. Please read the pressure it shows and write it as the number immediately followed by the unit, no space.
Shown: 2mmHg
